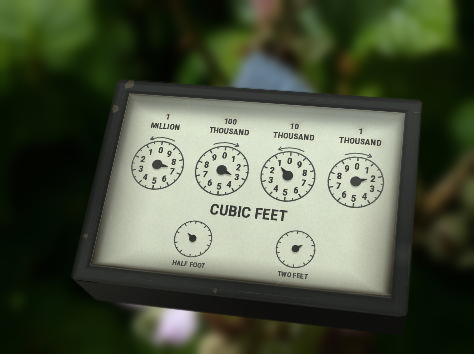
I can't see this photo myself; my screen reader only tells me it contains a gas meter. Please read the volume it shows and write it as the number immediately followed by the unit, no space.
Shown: 731200ft³
